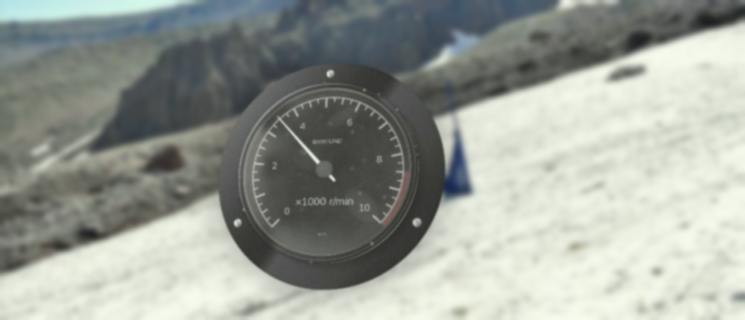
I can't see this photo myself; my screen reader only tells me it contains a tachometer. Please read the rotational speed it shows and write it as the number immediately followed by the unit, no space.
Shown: 3500rpm
